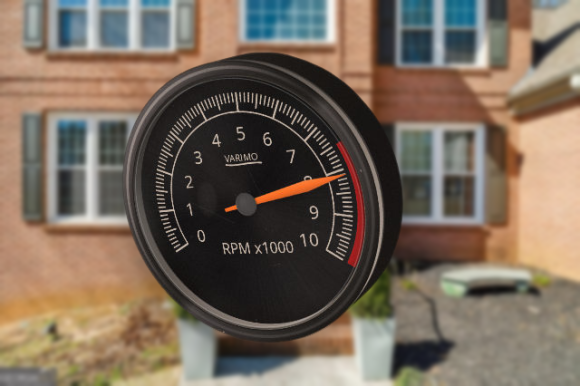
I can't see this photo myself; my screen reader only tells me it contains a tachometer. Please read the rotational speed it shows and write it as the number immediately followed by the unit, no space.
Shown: 8100rpm
